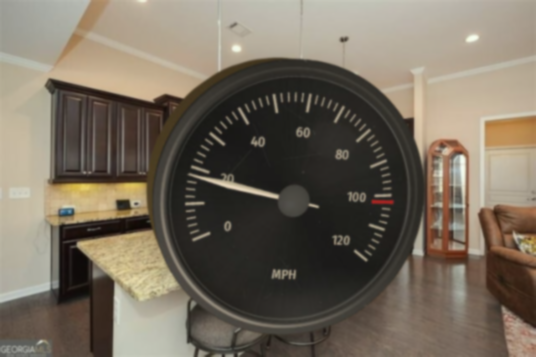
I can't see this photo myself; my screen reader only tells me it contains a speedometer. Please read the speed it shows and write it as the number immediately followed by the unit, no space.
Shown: 18mph
